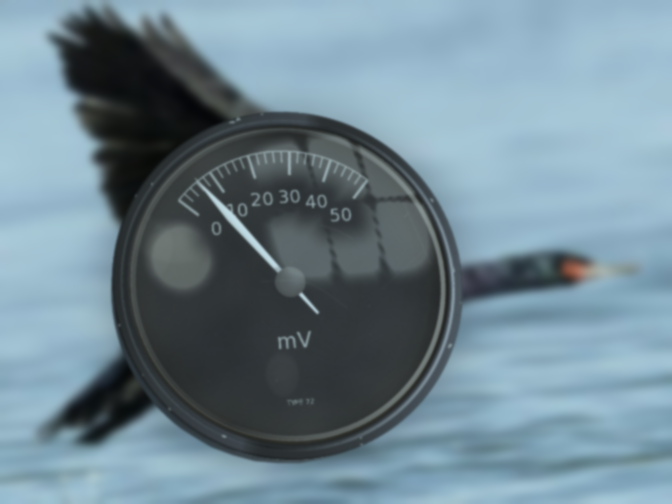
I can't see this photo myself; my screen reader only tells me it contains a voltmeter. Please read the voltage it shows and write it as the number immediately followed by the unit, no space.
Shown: 6mV
